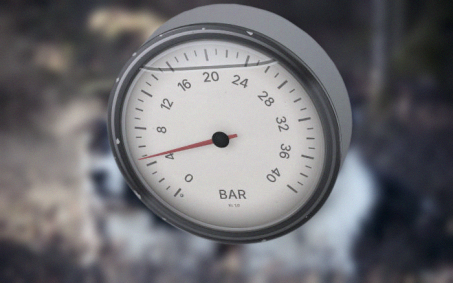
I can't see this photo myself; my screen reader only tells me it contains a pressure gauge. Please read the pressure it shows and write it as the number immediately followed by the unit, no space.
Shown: 5bar
